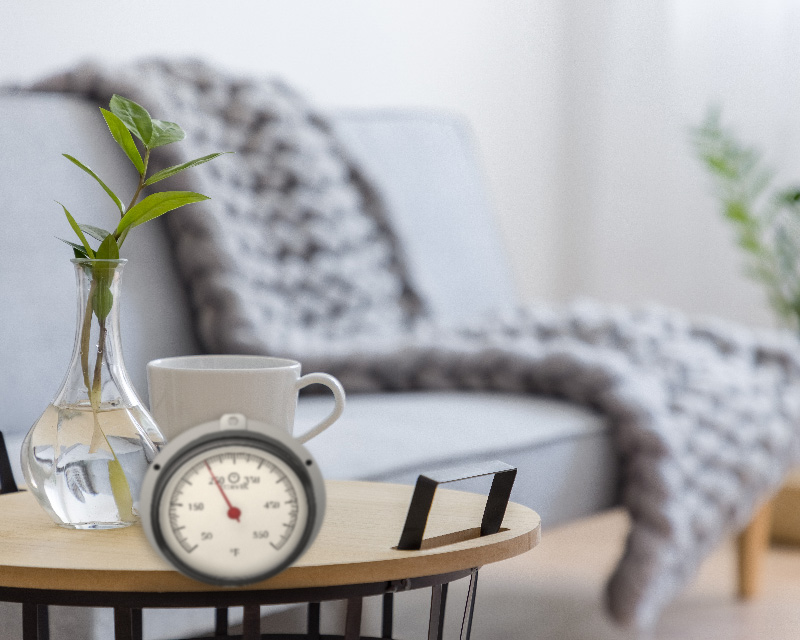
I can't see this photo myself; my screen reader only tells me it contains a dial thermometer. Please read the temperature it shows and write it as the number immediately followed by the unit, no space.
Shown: 250°F
